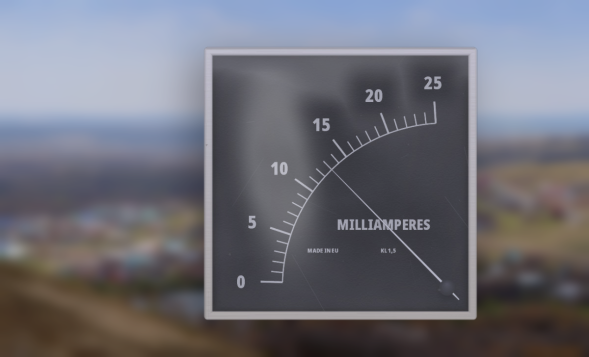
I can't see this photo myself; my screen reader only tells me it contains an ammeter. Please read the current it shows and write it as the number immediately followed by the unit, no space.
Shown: 13mA
